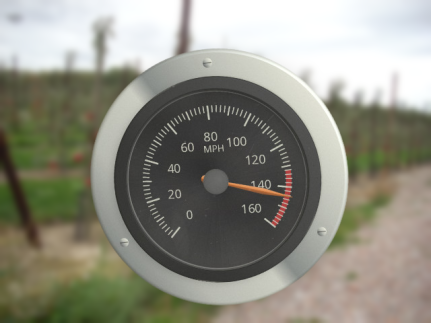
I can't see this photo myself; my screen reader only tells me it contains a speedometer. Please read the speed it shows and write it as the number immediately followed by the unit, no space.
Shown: 144mph
